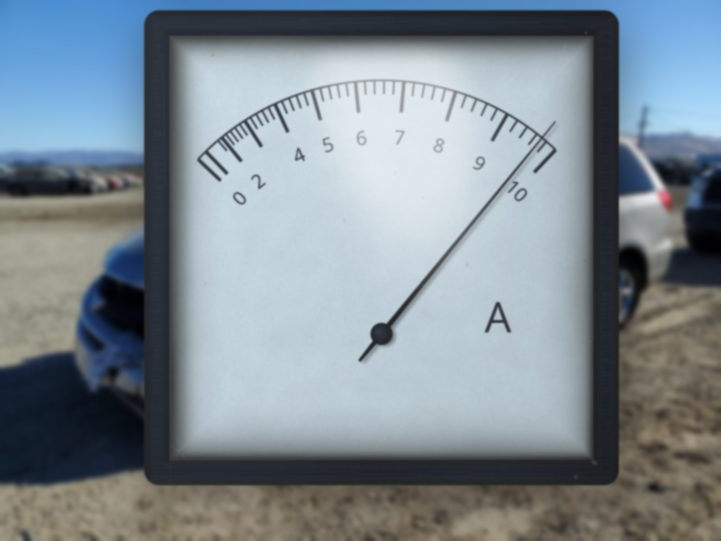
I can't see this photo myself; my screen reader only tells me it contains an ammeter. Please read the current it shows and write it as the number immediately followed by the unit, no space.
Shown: 9.7A
